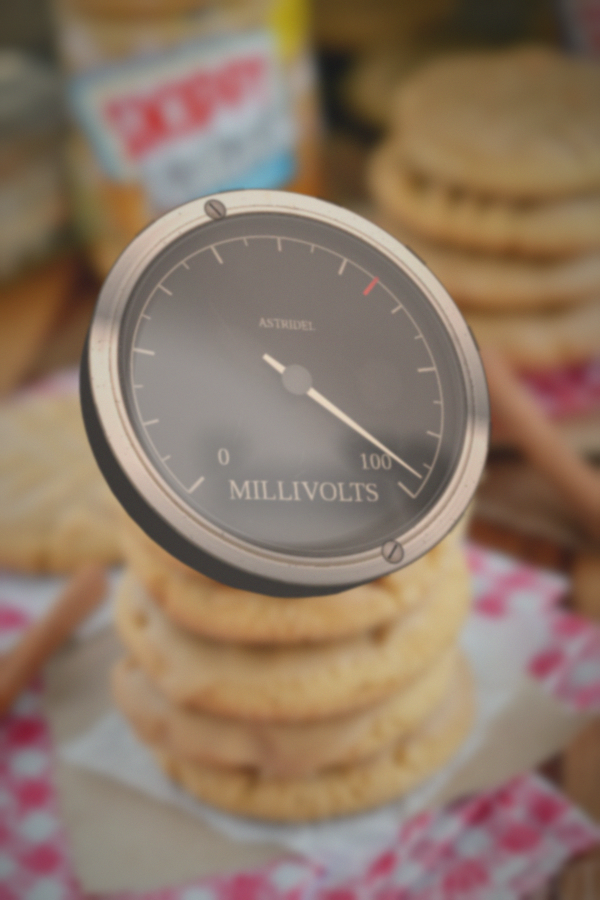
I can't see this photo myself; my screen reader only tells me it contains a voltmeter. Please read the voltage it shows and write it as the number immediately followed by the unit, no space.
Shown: 97.5mV
